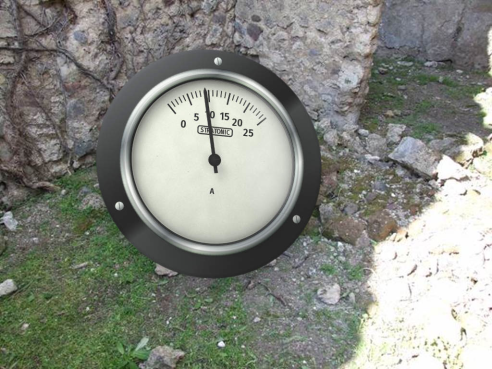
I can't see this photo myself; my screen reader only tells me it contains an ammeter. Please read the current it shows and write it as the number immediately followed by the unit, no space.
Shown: 9A
